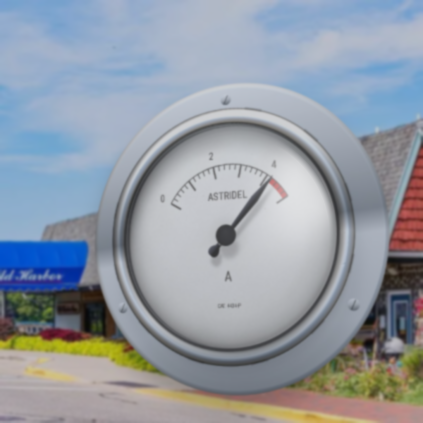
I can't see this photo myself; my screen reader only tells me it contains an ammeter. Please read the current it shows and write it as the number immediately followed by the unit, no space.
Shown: 4.2A
